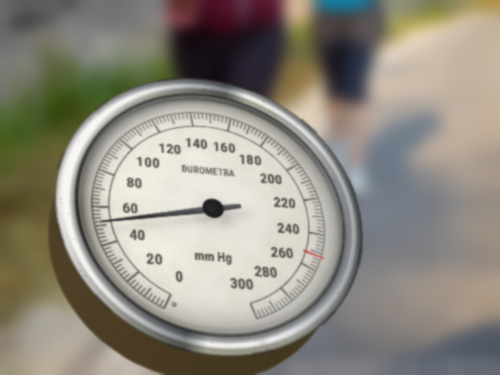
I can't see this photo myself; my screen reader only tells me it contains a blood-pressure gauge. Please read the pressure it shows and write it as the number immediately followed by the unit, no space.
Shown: 50mmHg
